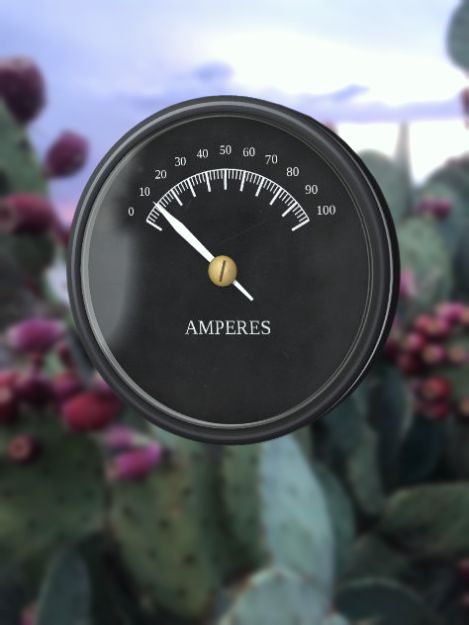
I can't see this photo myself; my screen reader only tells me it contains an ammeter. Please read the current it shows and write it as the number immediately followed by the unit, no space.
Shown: 10A
